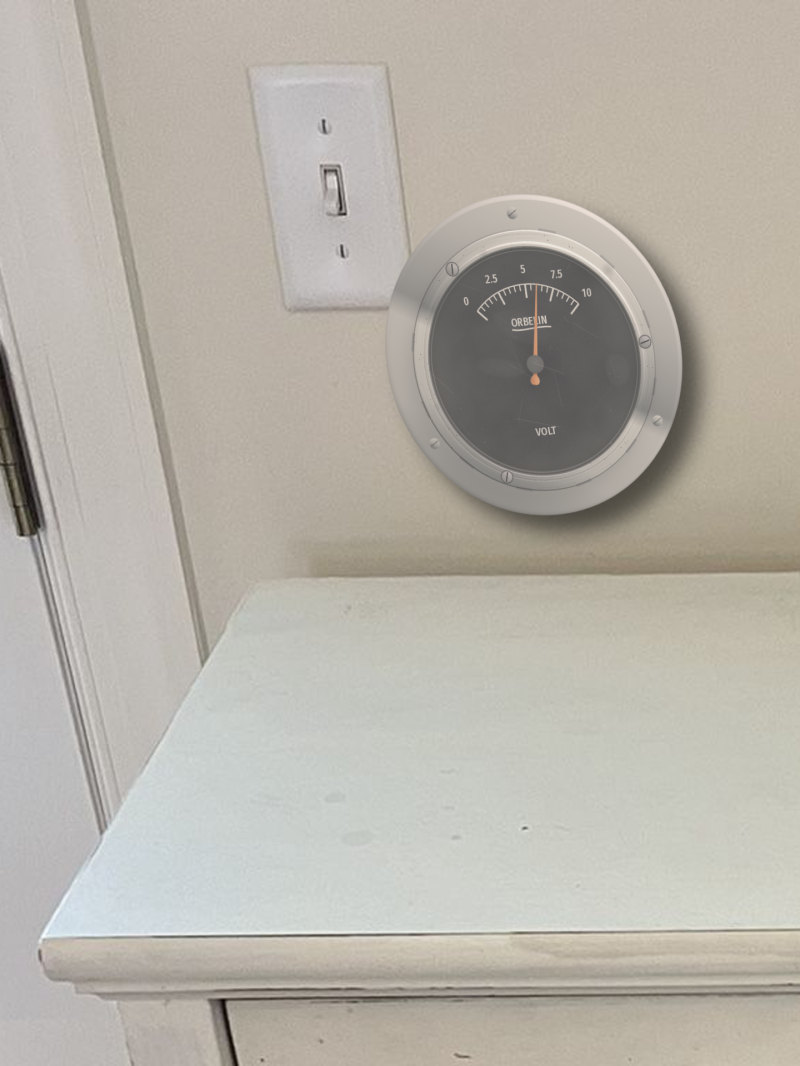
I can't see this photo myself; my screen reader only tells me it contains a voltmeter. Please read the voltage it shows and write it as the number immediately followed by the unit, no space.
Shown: 6V
